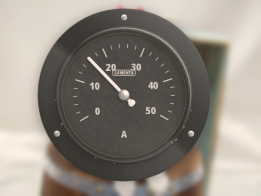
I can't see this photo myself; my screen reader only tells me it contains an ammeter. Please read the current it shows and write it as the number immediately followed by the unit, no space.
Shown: 16A
